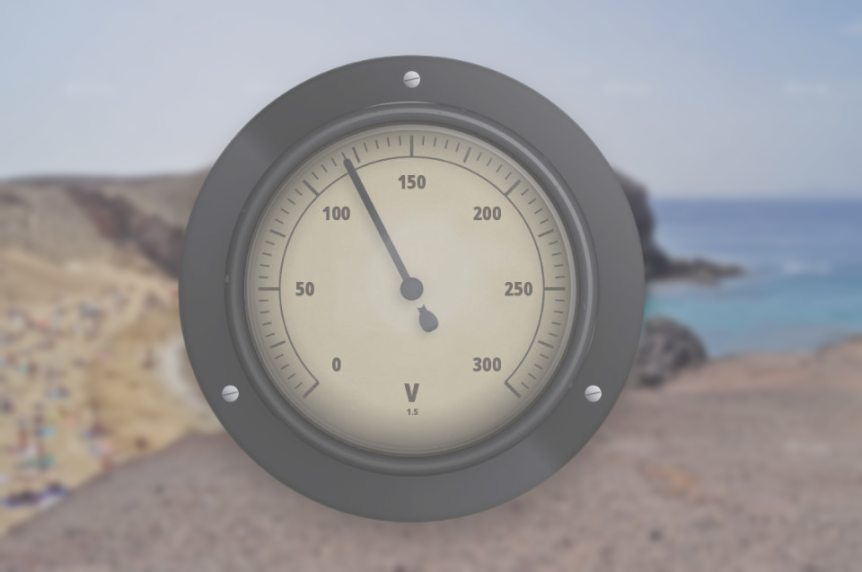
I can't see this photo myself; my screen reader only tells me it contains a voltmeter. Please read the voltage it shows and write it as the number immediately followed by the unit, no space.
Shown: 120V
